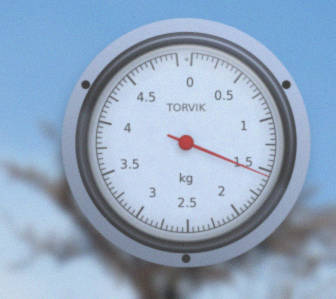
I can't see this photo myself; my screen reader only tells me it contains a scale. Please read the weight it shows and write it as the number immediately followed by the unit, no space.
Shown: 1.55kg
